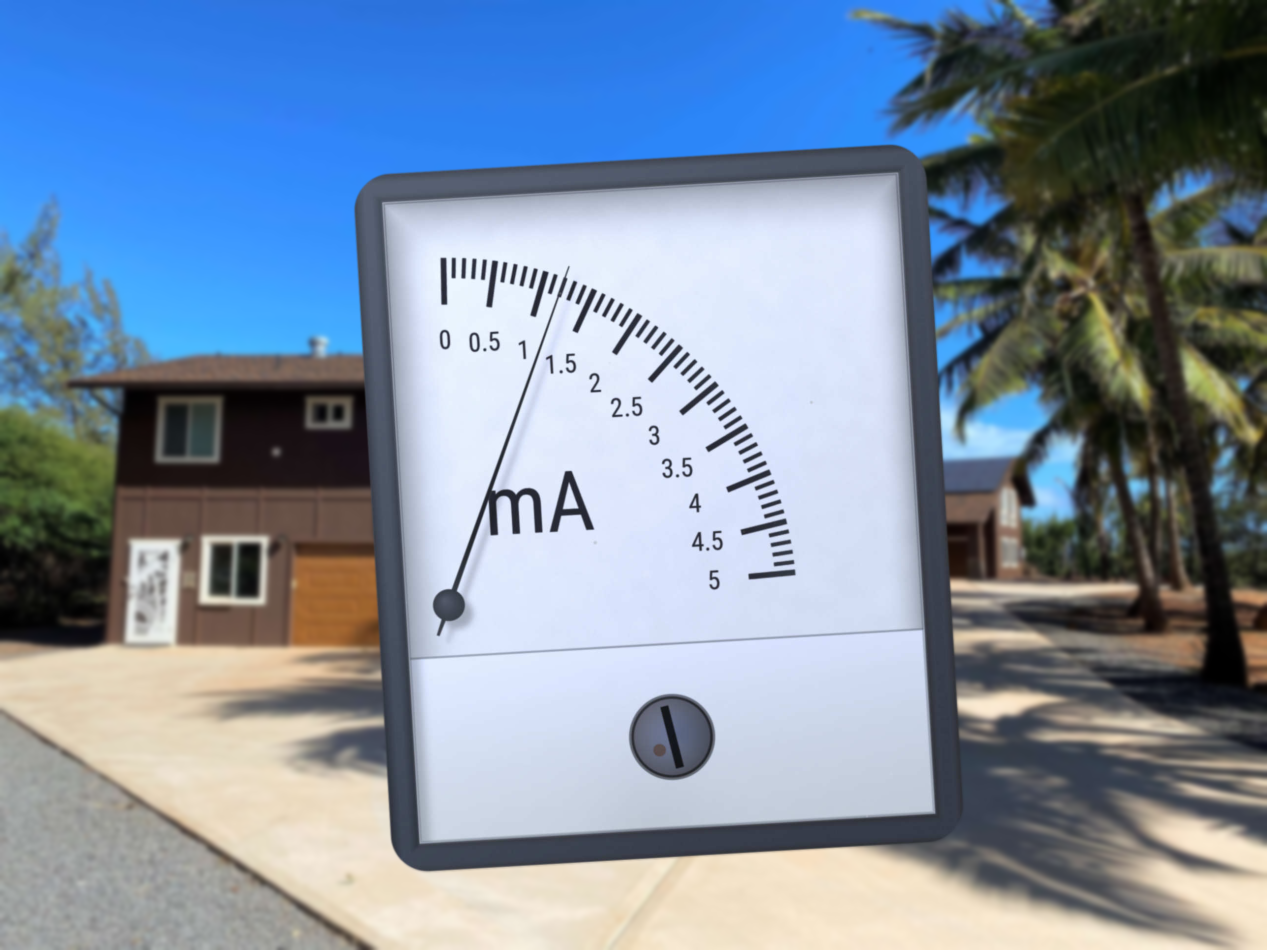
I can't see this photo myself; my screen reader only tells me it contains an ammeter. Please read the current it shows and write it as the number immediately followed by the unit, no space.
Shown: 1.2mA
